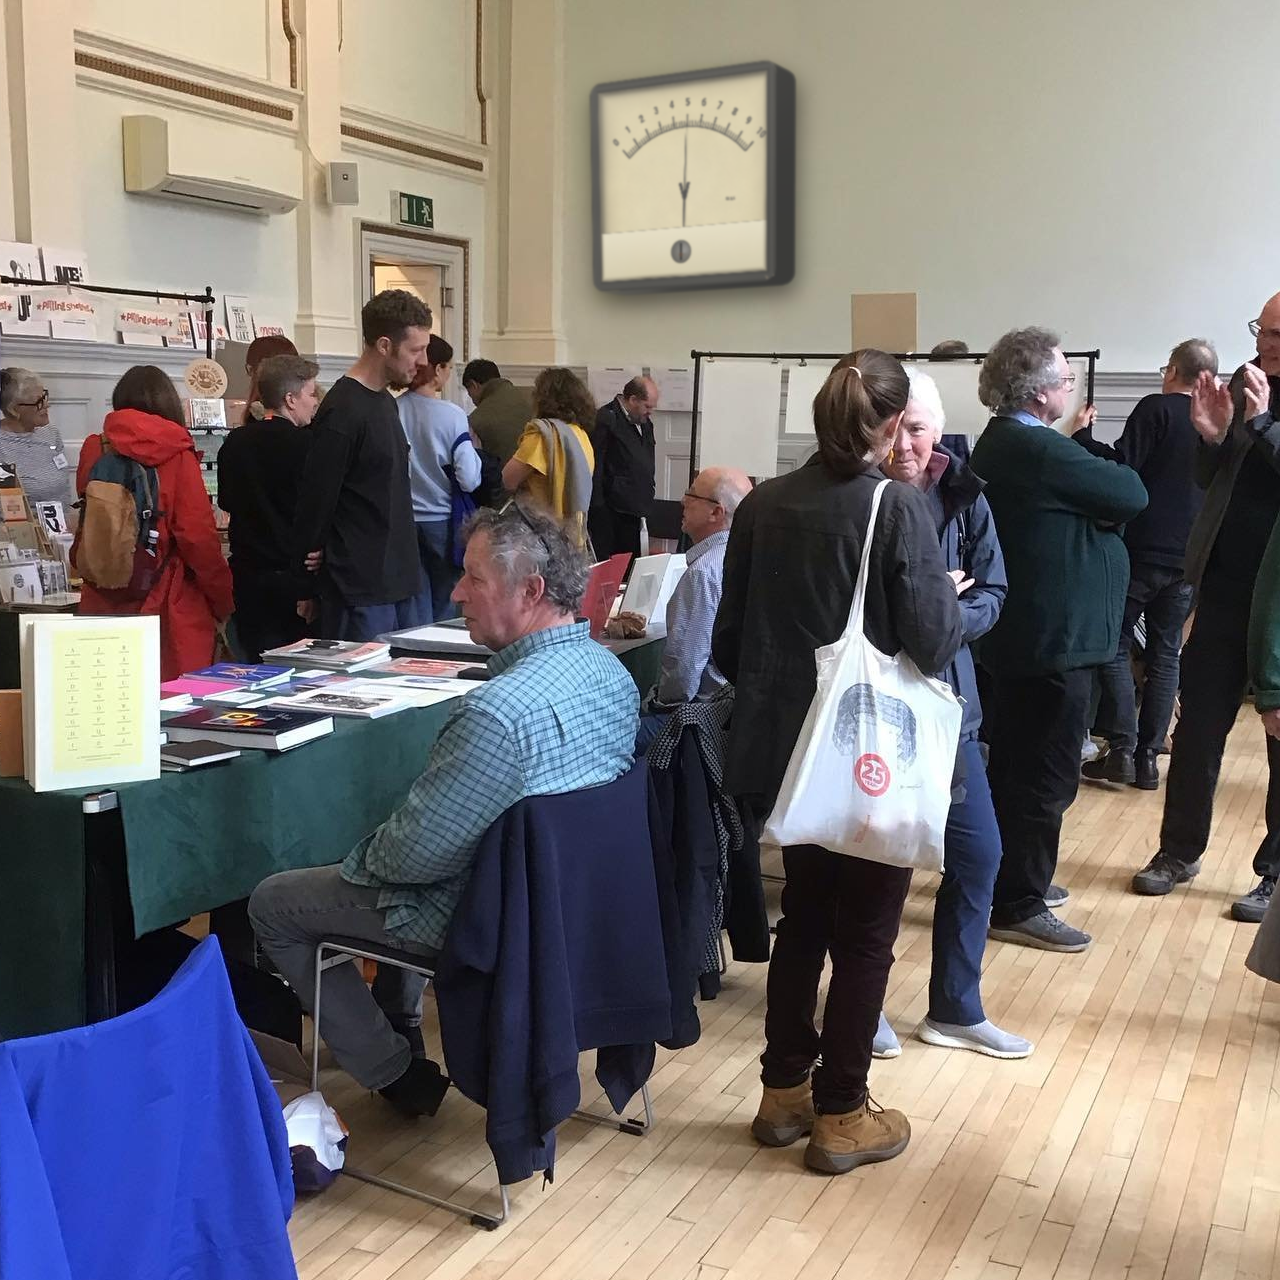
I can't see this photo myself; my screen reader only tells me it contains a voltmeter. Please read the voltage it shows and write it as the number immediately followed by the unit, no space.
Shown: 5V
